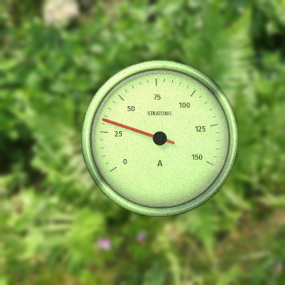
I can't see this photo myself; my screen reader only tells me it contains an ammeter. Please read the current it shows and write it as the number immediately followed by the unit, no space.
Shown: 32.5A
